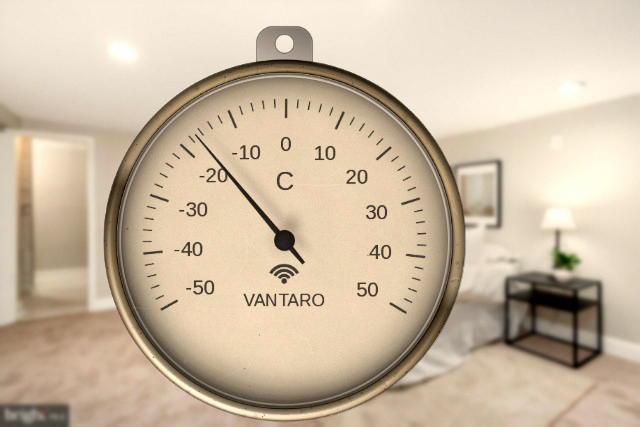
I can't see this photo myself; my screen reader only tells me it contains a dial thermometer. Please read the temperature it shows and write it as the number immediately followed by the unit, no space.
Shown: -17°C
